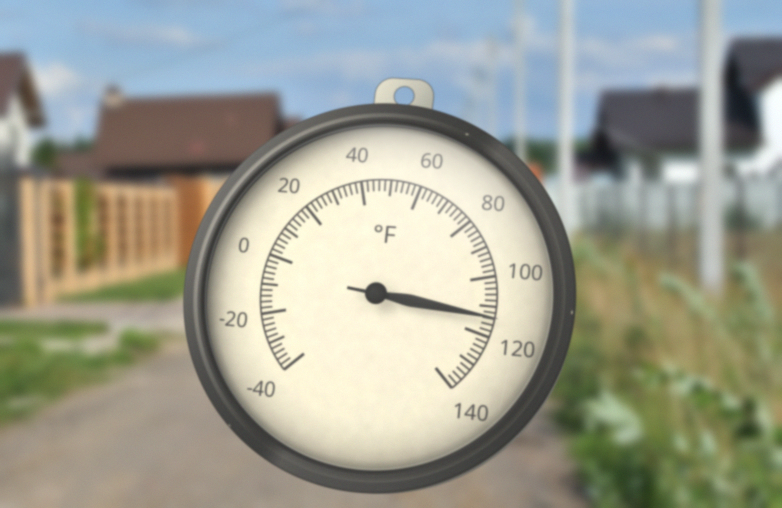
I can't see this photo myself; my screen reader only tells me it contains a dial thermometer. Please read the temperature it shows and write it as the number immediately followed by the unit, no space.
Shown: 114°F
